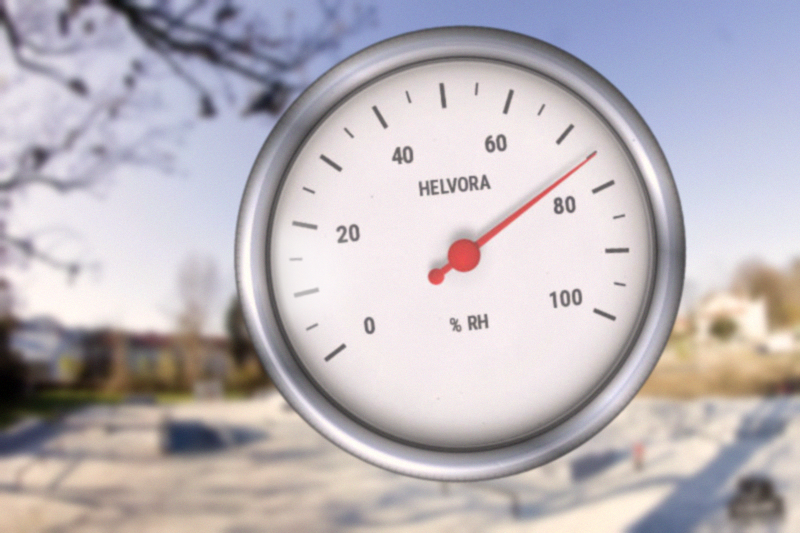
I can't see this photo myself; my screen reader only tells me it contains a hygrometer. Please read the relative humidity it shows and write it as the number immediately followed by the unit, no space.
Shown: 75%
